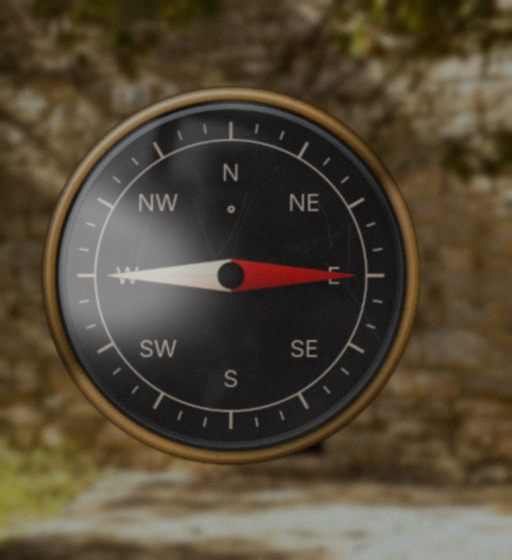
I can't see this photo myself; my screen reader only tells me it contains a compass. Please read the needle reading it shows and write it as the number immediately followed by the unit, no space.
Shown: 90°
